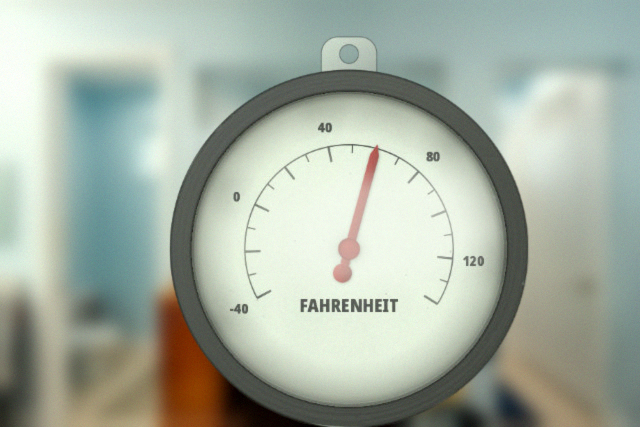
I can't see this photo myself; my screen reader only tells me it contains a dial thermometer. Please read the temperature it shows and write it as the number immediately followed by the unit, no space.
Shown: 60°F
